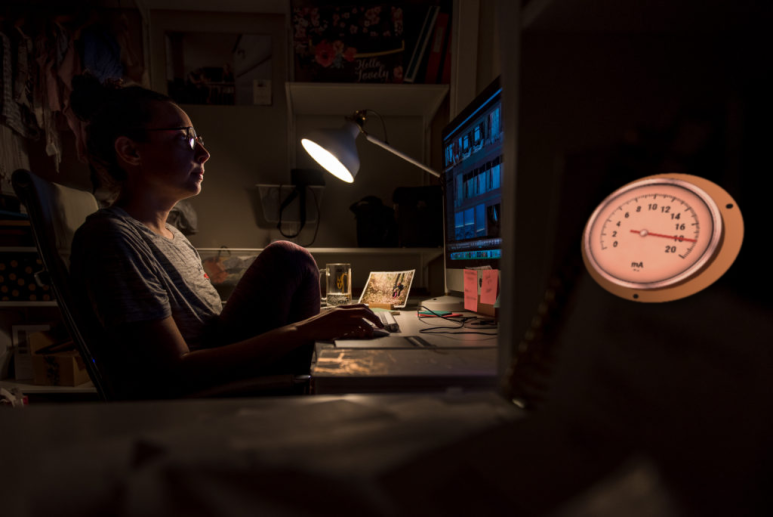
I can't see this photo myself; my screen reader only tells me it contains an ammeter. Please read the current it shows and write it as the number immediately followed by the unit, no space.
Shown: 18mA
